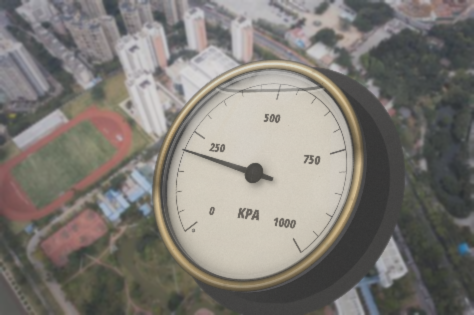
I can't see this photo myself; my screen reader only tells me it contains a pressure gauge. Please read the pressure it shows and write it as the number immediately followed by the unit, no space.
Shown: 200kPa
